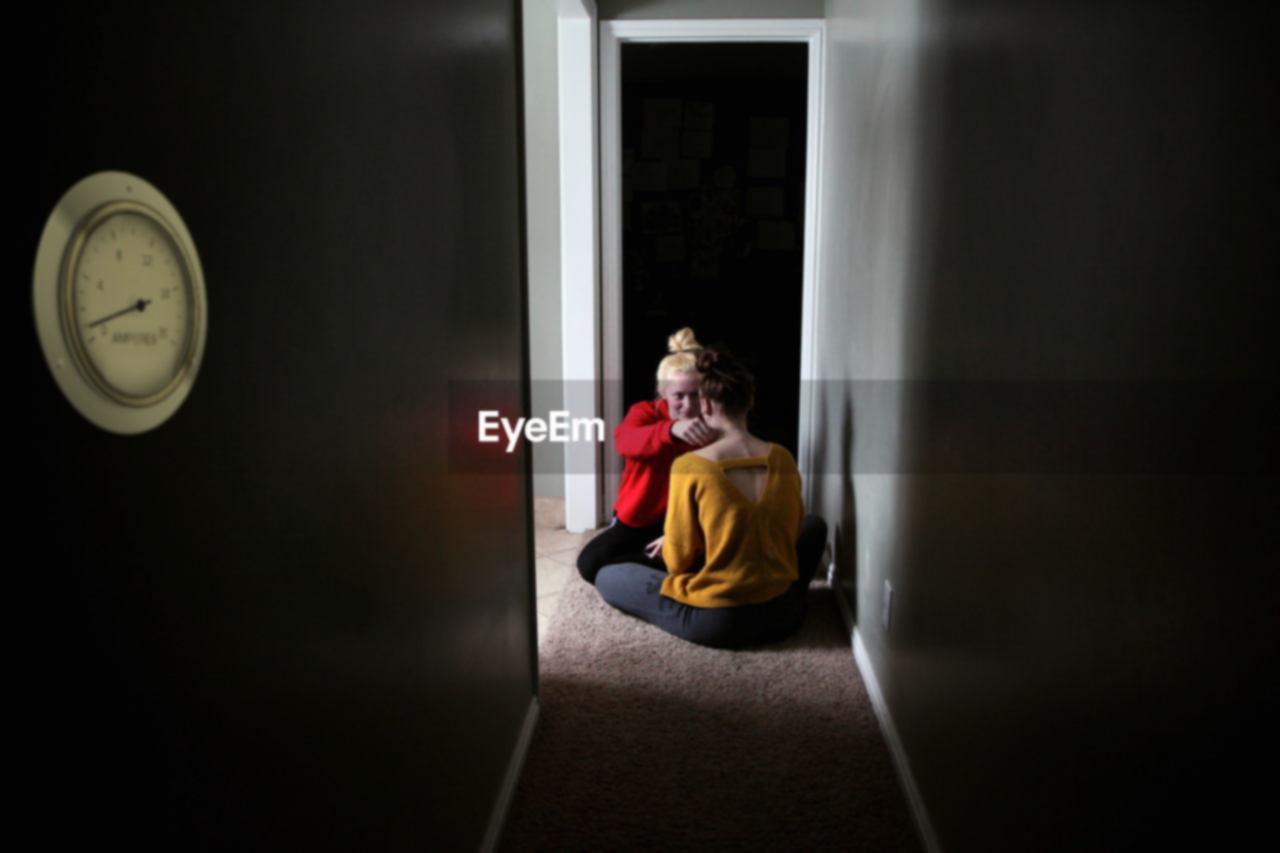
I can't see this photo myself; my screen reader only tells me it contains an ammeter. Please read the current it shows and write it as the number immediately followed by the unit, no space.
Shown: 1A
